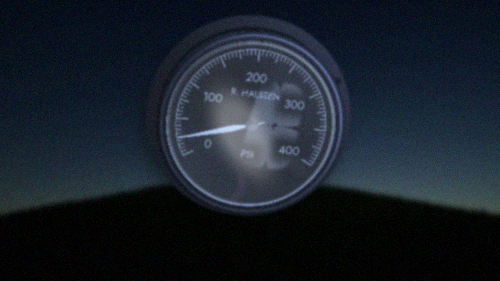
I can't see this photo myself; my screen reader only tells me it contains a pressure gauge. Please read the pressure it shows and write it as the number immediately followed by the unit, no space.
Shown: 25psi
